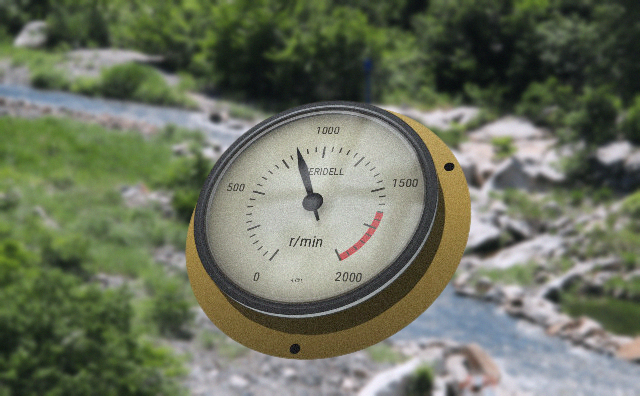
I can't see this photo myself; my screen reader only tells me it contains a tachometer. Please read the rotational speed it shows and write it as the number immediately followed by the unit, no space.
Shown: 850rpm
